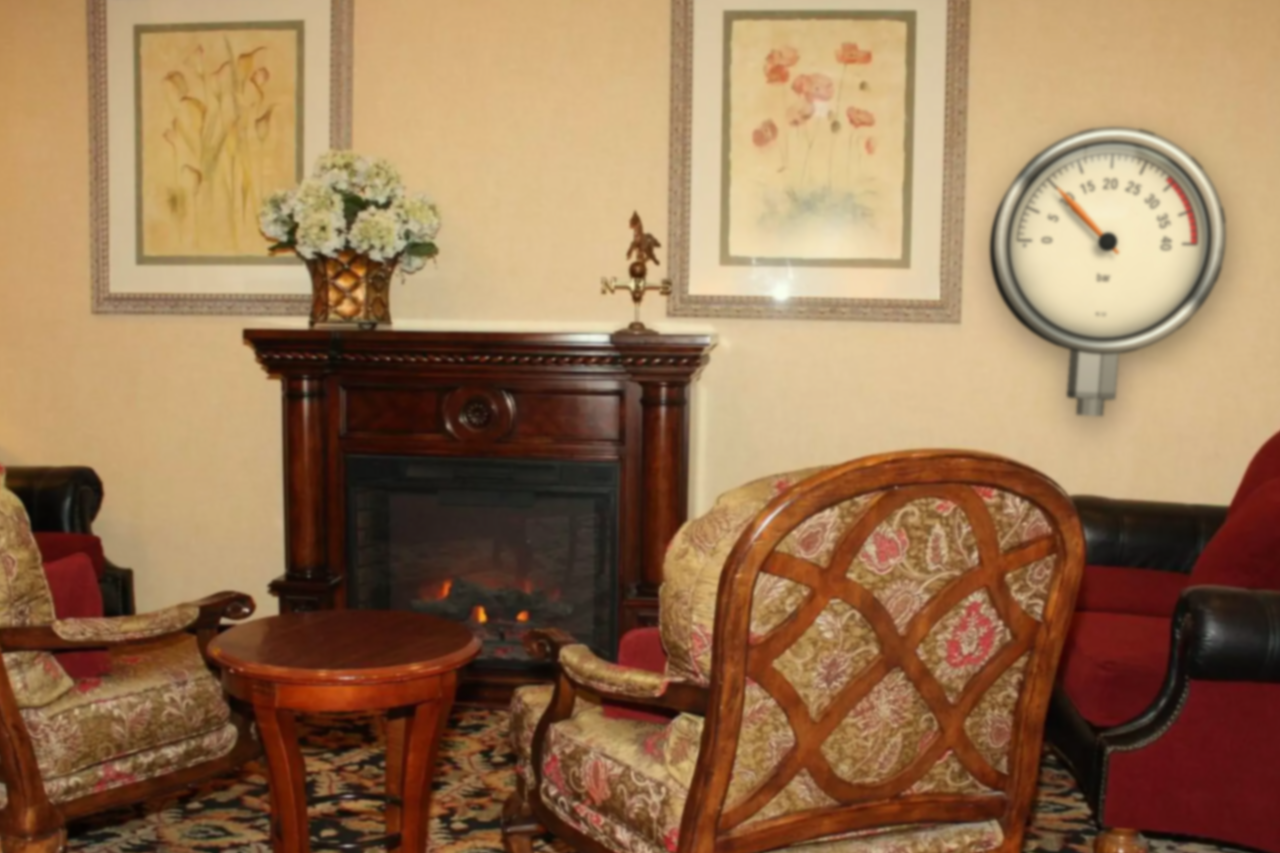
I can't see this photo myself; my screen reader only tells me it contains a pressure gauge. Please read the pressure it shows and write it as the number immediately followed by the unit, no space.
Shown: 10bar
